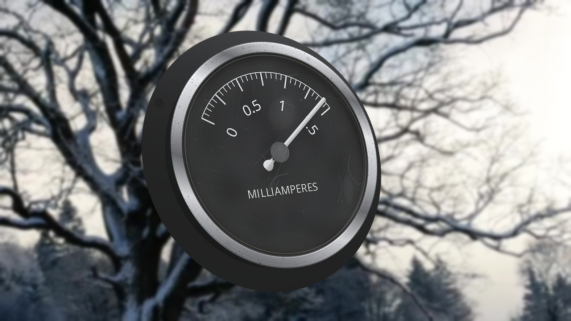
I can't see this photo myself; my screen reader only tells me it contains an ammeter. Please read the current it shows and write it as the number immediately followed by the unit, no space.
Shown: 1.4mA
